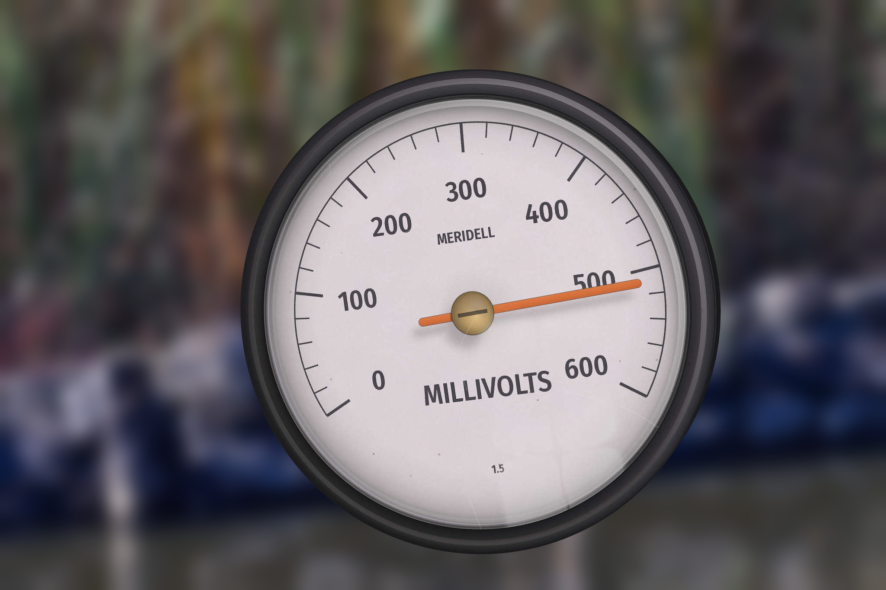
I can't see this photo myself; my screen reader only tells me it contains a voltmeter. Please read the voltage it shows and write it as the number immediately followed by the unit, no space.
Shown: 510mV
